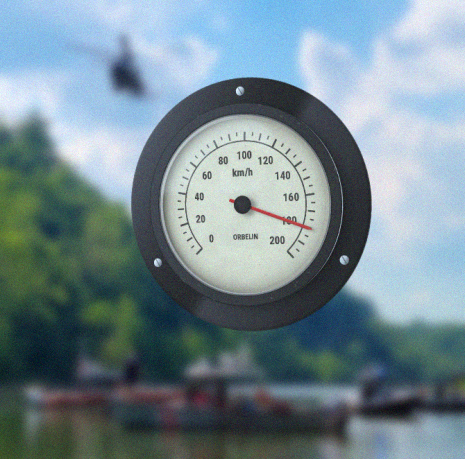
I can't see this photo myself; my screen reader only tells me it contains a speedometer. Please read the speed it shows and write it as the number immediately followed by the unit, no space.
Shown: 180km/h
